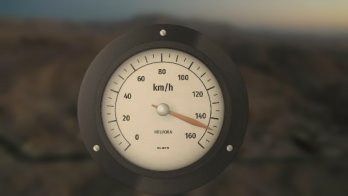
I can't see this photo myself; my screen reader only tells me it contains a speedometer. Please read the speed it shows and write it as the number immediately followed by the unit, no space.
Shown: 147.5km/h
